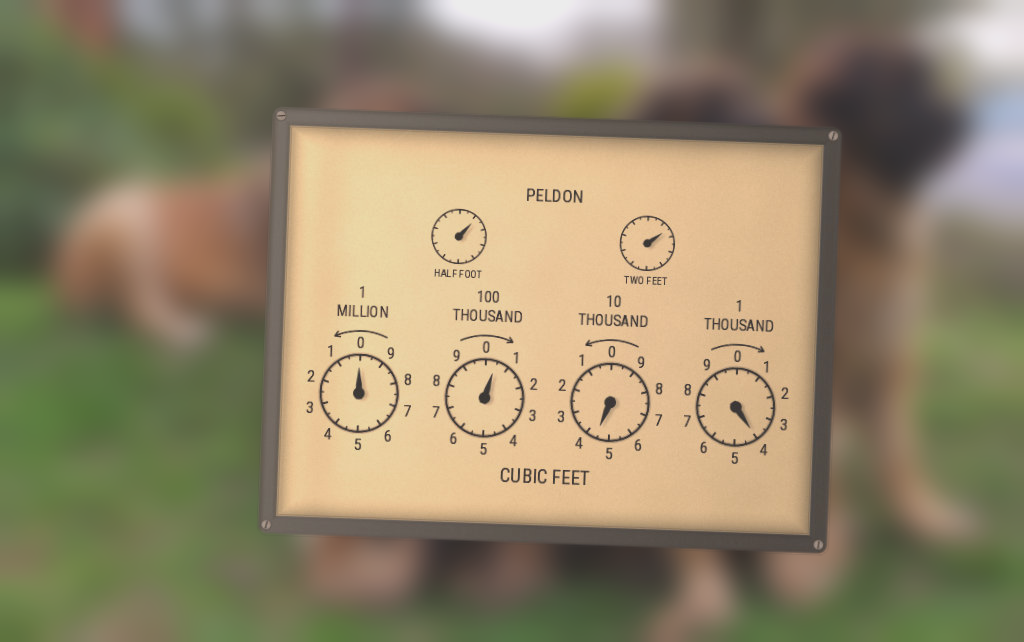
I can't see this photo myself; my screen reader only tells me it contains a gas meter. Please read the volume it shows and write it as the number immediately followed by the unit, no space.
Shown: 4400ft³
